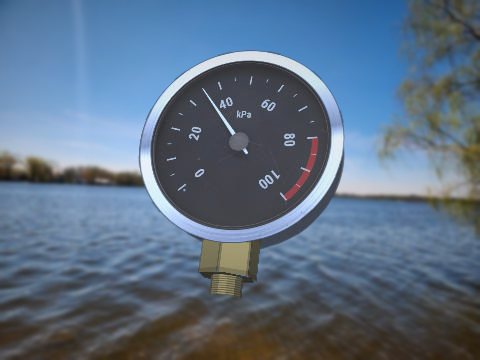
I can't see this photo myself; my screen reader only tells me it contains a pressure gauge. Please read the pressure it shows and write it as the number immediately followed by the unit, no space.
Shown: 35kPa
